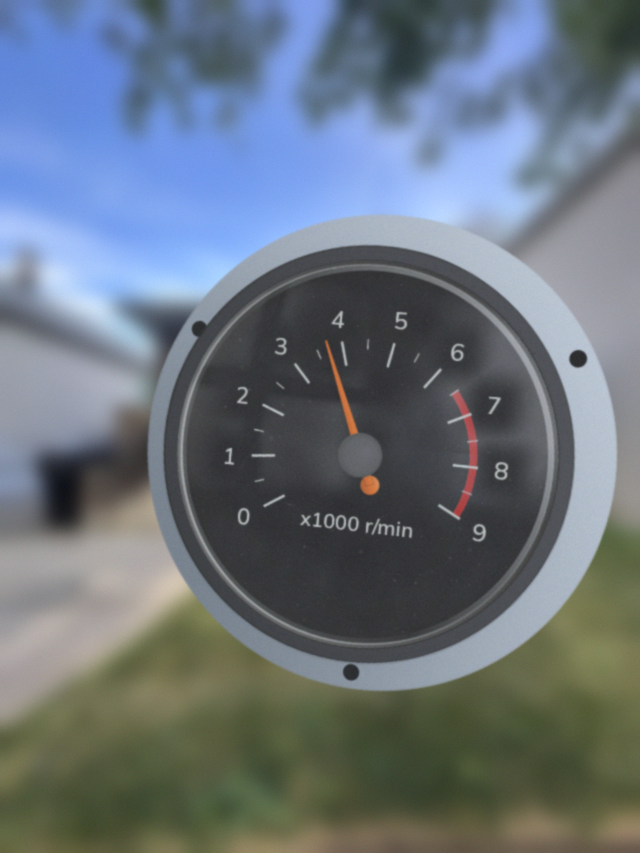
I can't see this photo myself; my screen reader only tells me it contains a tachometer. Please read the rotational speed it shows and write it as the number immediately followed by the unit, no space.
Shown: 3750rpm
